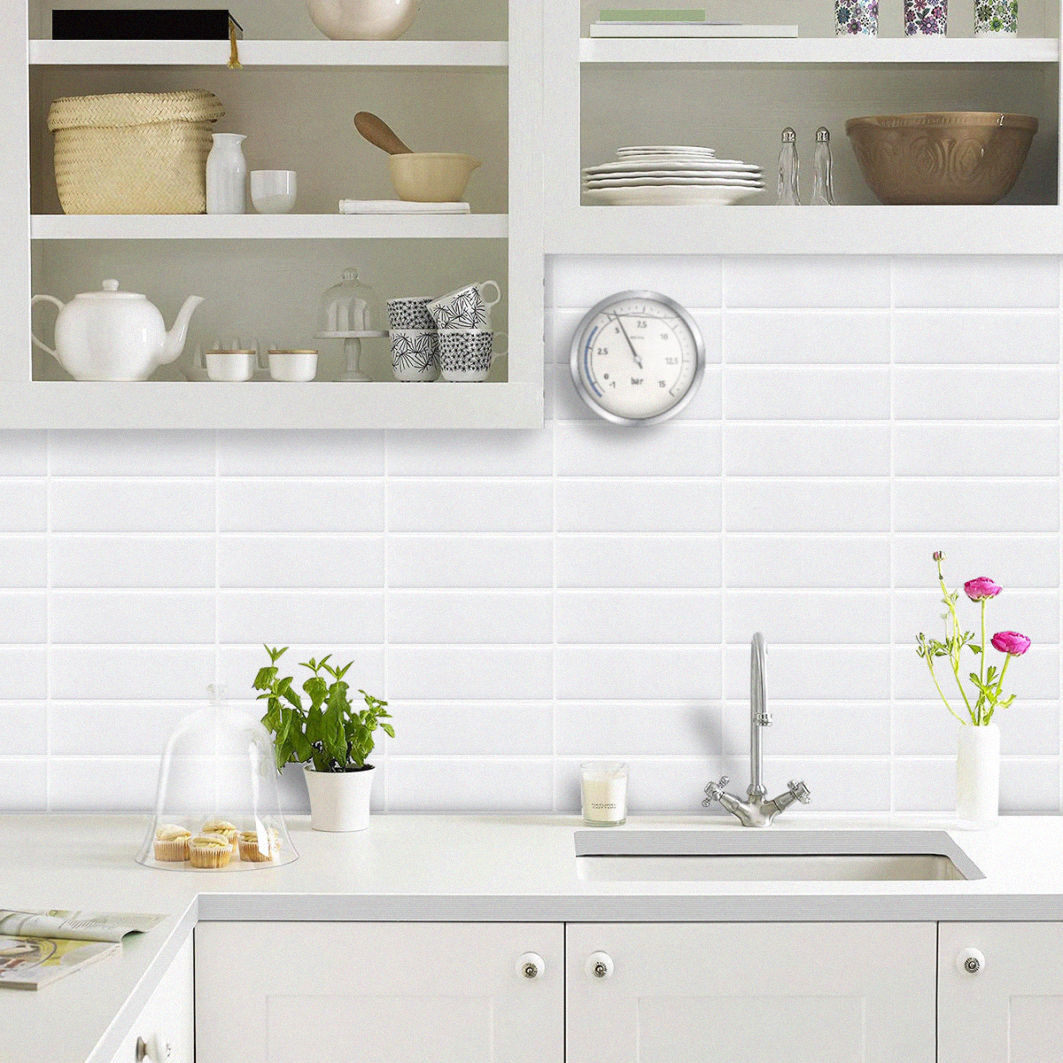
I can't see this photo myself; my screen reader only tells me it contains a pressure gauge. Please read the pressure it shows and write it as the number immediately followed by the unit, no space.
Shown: 5.5bar
